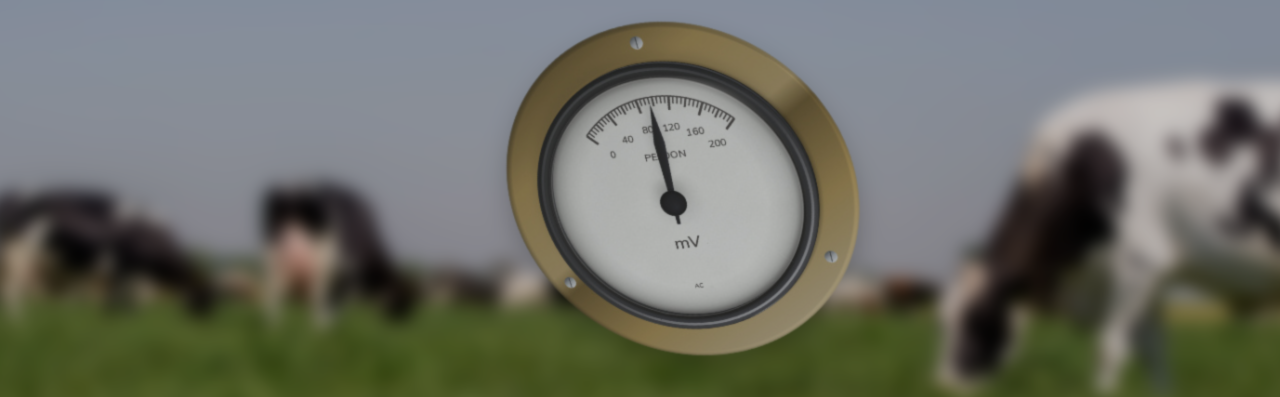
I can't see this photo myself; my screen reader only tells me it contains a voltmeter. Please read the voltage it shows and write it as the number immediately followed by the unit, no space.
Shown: 100mV
